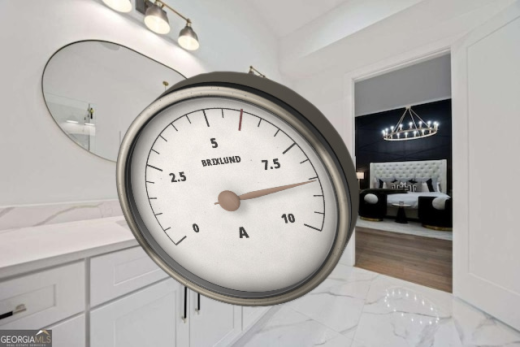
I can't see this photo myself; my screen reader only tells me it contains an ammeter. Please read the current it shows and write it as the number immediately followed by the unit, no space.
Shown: 8.5A
